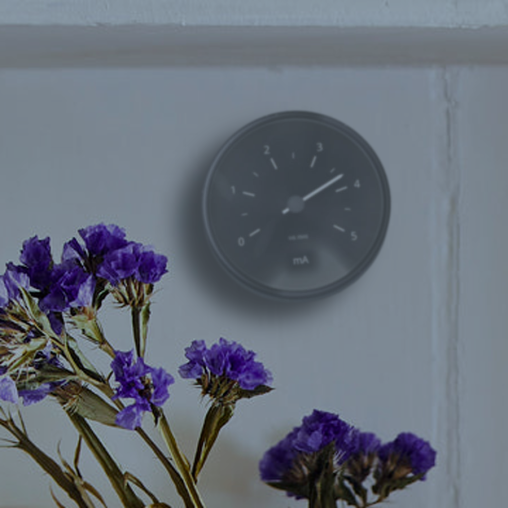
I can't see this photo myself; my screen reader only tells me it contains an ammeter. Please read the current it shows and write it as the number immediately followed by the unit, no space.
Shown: 3.75mA
